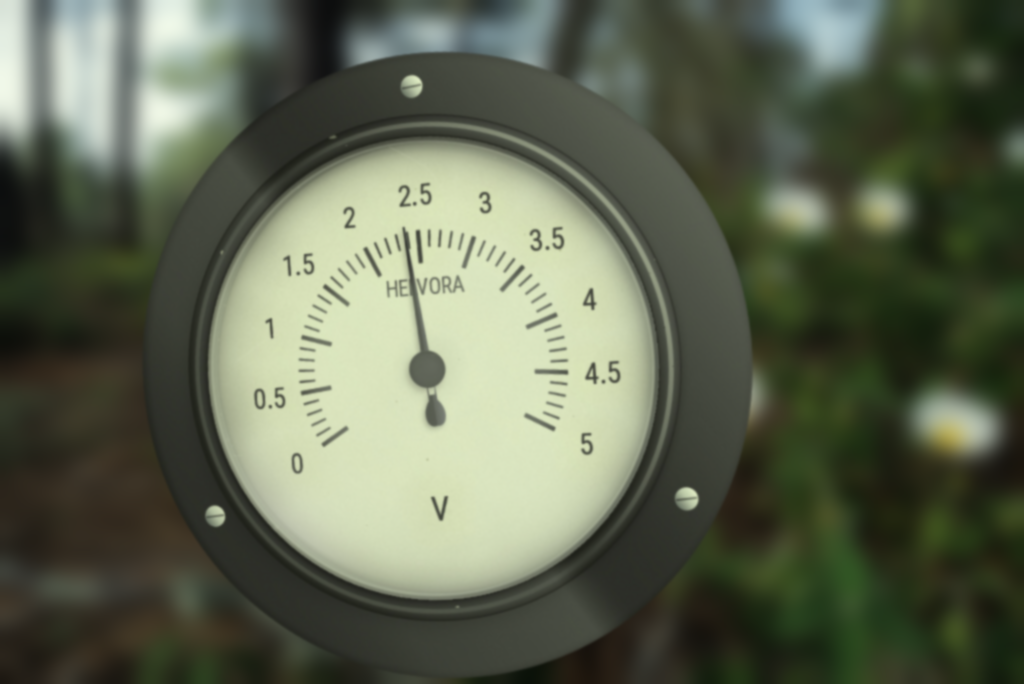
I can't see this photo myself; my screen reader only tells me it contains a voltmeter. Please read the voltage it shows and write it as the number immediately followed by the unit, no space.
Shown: 2.4V
